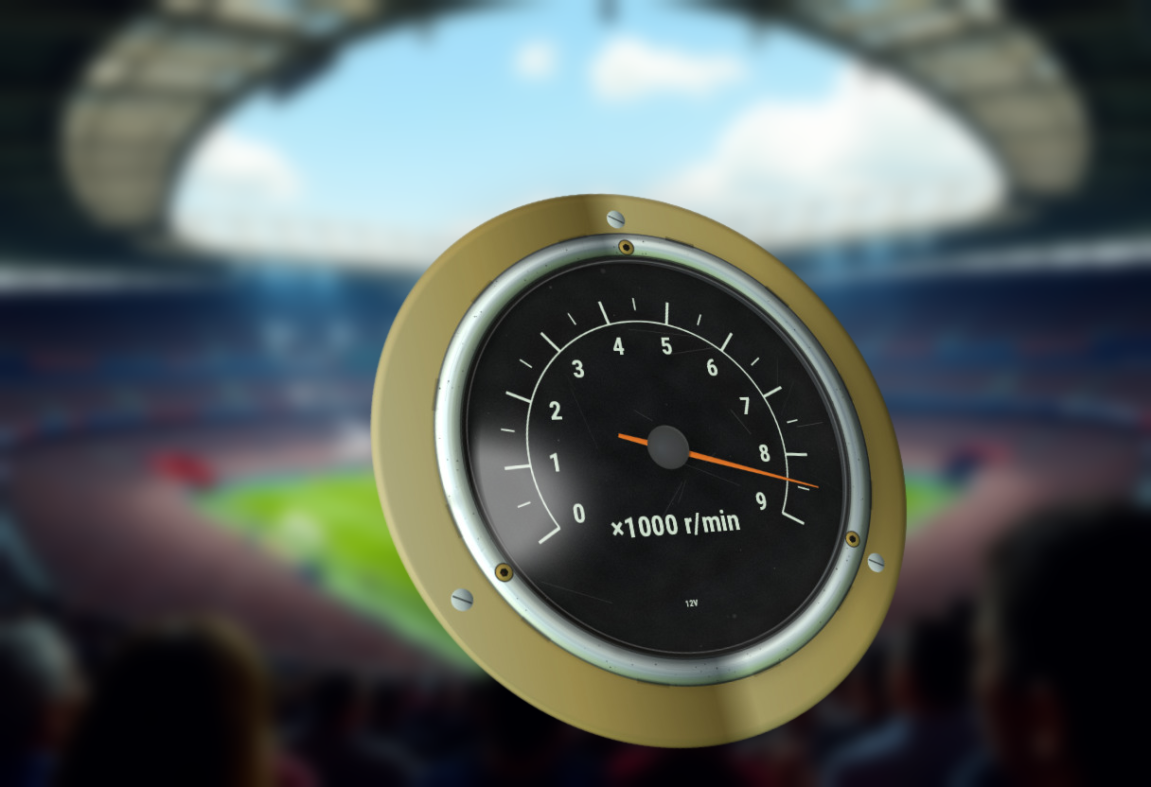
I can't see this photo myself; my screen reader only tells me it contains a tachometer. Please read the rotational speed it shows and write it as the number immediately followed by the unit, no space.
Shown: 8500rpm
